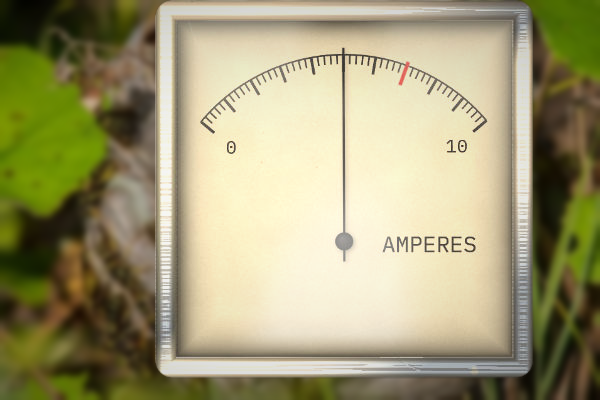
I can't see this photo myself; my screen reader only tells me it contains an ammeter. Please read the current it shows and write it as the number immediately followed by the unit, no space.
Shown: 5A
